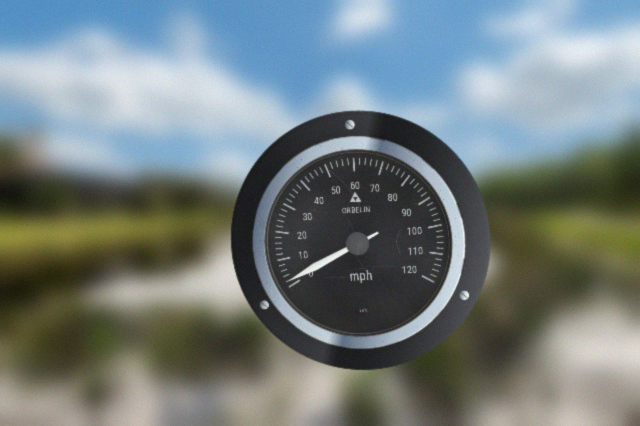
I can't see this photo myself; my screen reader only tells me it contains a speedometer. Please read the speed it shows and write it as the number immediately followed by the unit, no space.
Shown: 2mph
